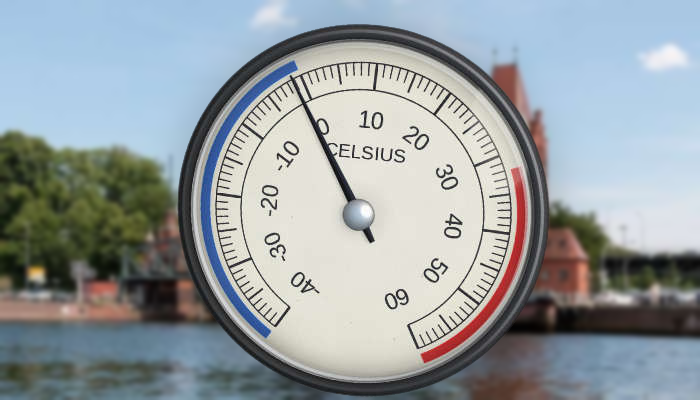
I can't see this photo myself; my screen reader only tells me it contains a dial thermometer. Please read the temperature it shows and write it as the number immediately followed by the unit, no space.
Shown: -1°C
